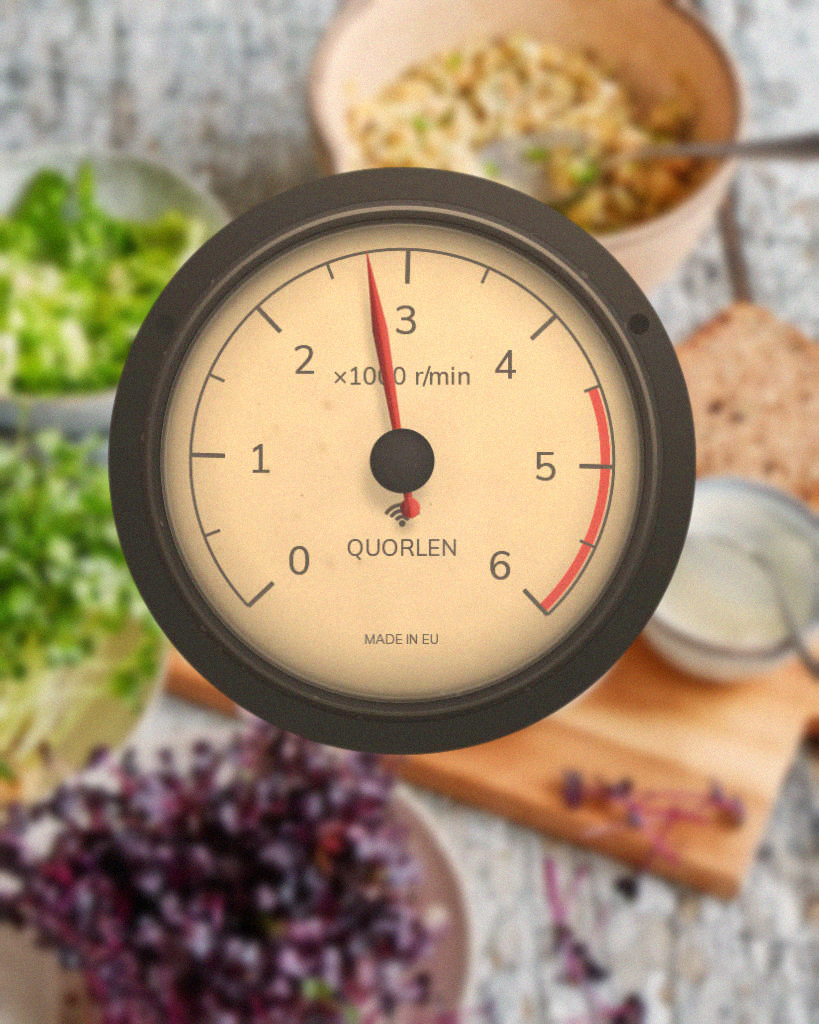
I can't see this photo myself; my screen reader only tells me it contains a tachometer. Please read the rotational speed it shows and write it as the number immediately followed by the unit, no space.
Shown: 2750rpm
